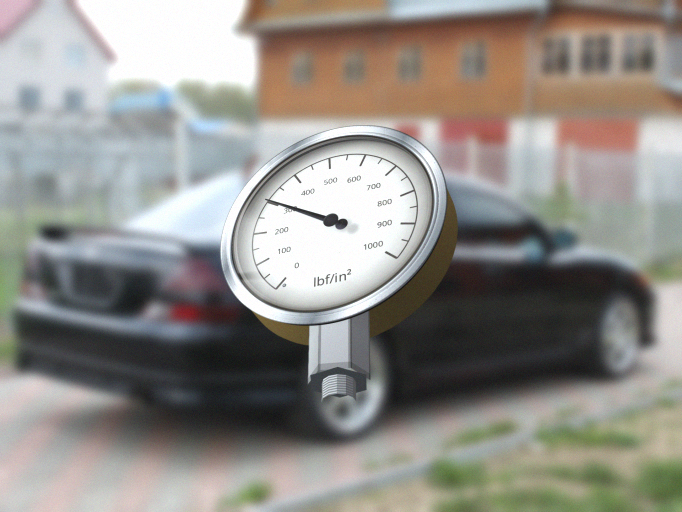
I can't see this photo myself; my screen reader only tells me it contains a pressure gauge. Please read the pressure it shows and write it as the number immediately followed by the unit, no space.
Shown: 300psi
